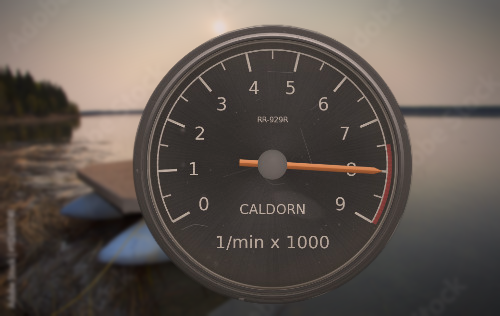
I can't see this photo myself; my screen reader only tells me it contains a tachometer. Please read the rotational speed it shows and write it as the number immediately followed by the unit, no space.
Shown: 8000rpm
